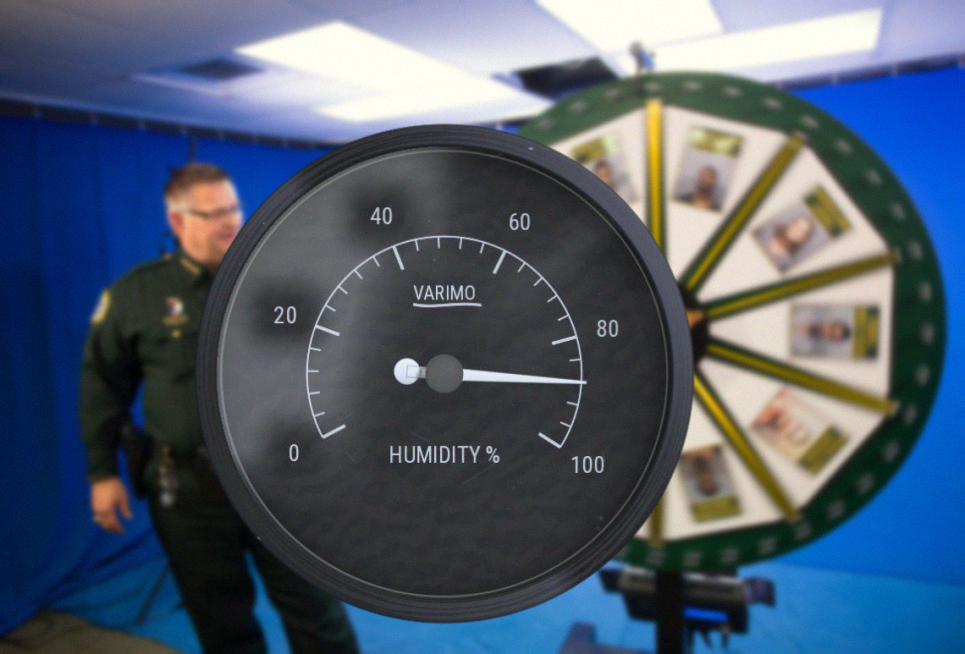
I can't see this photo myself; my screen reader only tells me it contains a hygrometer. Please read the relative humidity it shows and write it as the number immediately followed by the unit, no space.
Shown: 88%
